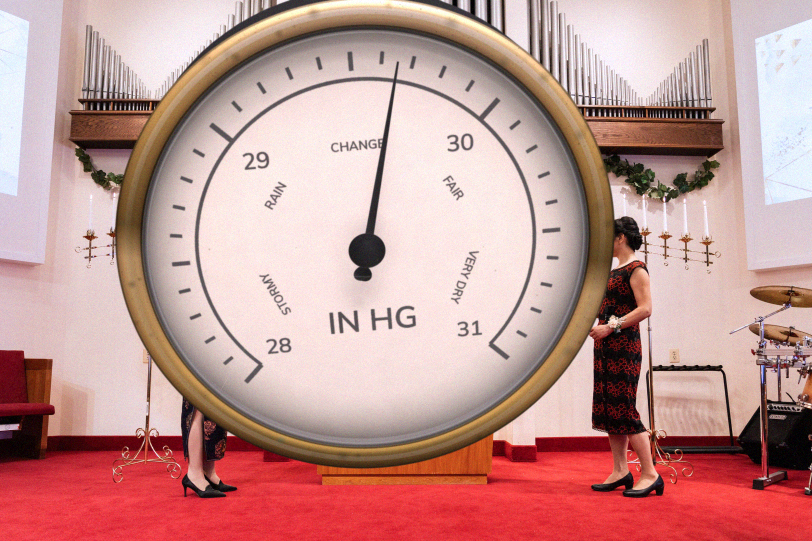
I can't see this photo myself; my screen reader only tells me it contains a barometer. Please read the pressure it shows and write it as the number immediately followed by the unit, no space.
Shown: 29.65inHg
